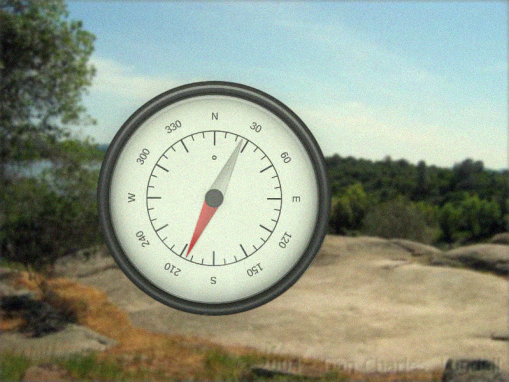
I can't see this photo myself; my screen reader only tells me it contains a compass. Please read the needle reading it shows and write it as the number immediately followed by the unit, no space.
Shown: 205°
